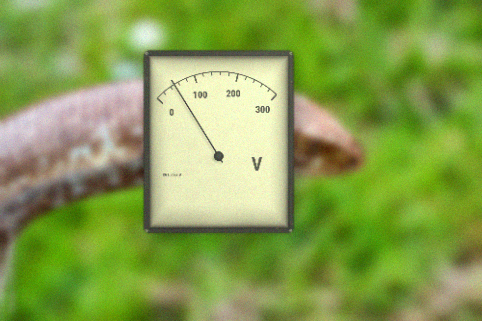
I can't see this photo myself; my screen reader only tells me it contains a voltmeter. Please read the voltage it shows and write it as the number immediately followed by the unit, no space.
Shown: 50V
